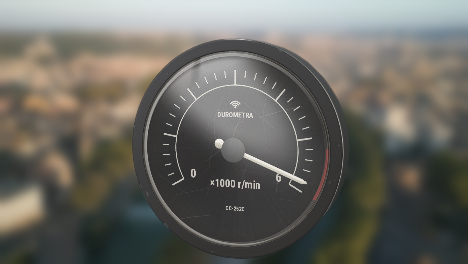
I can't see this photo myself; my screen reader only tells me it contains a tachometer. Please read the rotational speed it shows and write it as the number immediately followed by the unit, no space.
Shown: 5800rpm
